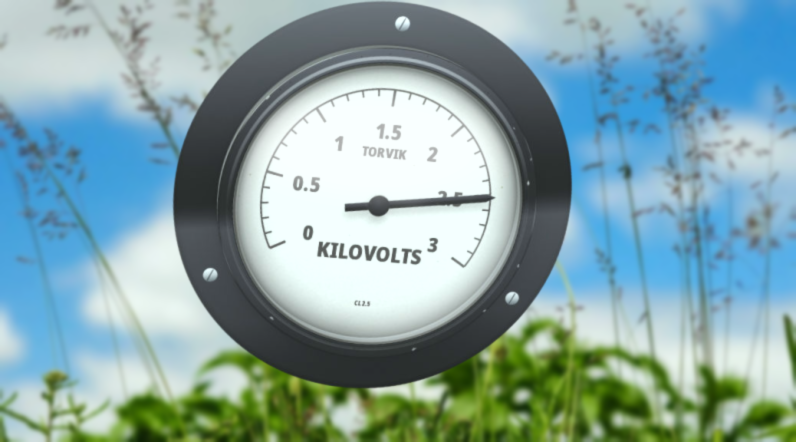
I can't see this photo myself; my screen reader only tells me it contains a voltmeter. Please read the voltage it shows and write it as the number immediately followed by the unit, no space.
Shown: 2.5kV
